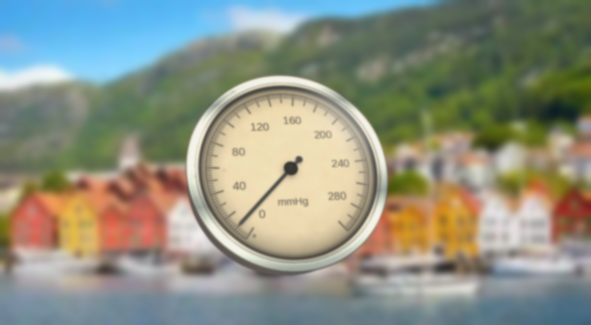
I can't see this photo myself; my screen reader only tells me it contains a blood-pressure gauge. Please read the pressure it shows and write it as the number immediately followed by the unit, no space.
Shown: 10mmHg
